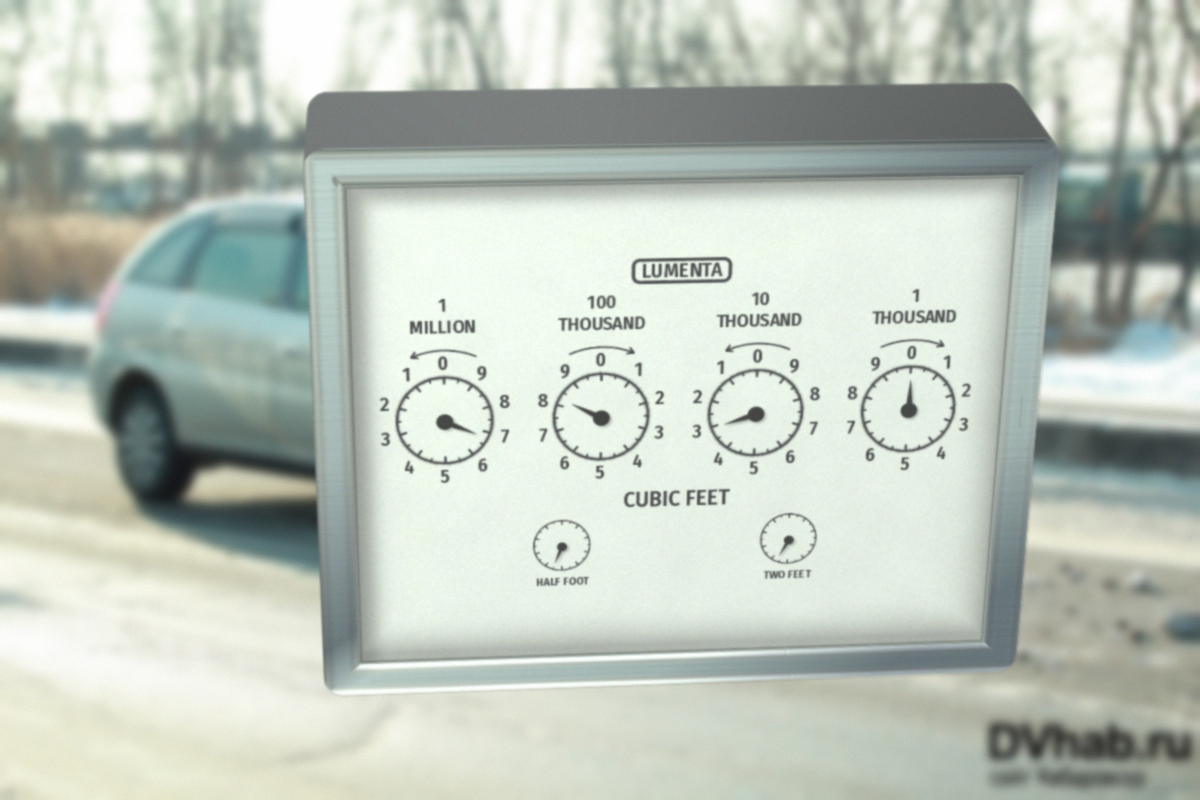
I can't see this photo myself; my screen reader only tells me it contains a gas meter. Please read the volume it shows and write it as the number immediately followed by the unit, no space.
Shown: 683000ft³
